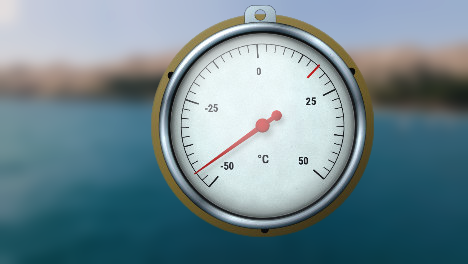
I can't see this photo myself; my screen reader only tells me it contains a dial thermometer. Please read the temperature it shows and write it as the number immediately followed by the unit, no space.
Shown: -45°C
